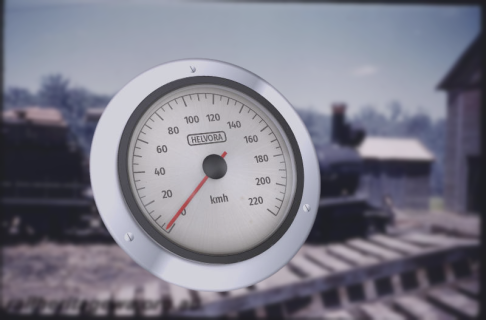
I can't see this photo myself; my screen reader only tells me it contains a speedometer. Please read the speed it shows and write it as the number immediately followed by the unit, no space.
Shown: 2.5km/h
